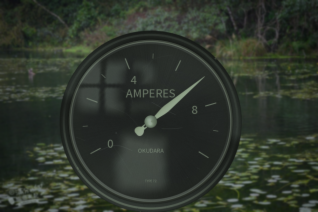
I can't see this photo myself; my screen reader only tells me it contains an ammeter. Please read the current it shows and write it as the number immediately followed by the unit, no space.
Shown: 7A
